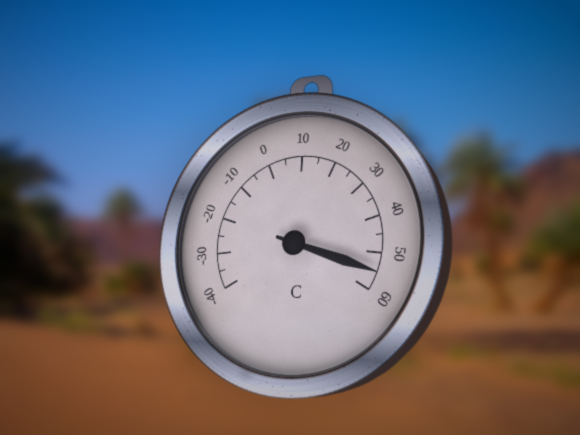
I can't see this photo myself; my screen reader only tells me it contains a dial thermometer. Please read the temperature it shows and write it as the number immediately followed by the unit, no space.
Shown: 55°C
